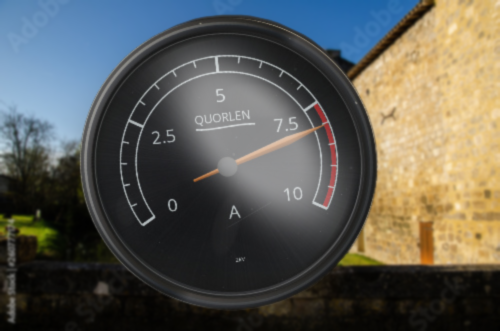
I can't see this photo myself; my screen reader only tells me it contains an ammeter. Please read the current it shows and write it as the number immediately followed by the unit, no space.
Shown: 8A
